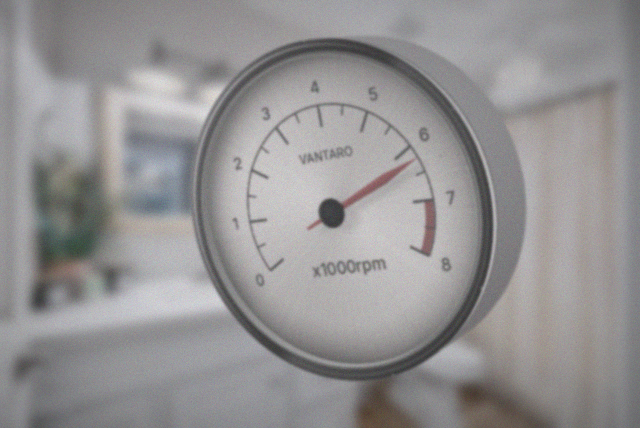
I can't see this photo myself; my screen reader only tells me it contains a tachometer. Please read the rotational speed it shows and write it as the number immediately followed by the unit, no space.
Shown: 6250rpm
